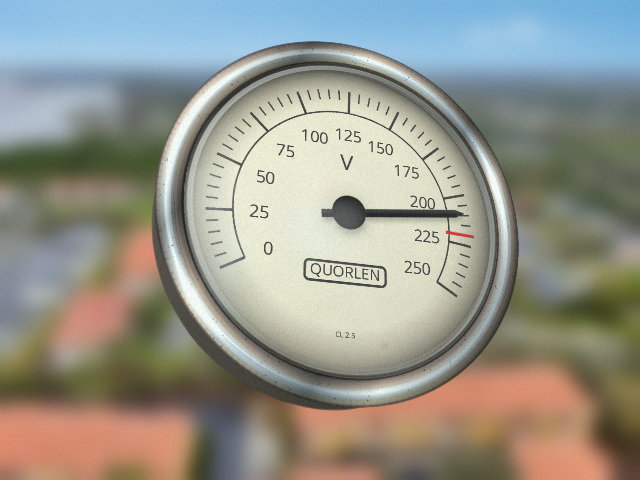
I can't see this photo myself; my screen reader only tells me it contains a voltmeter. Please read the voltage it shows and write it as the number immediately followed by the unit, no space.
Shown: 210V
